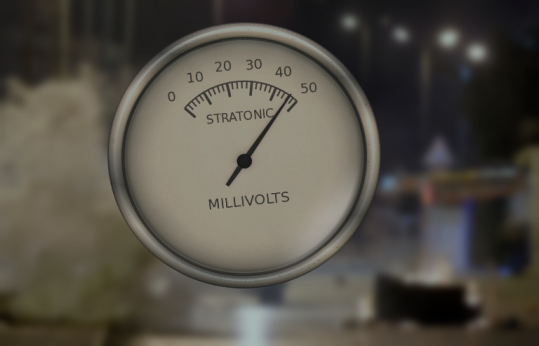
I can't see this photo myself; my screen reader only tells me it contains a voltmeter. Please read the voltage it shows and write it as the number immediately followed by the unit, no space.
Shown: 46mV
